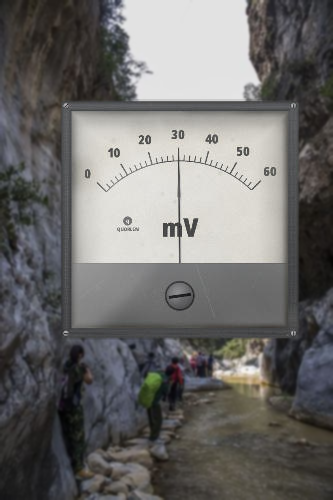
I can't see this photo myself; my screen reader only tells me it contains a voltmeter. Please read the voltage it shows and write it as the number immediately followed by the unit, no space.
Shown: 30mV
